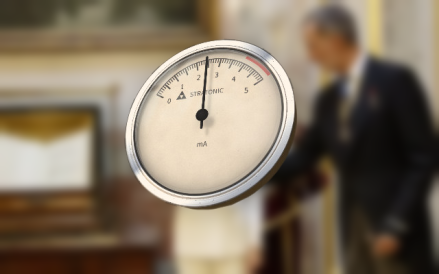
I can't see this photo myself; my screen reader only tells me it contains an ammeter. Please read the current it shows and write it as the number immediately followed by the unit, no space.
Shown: 2.5mA
